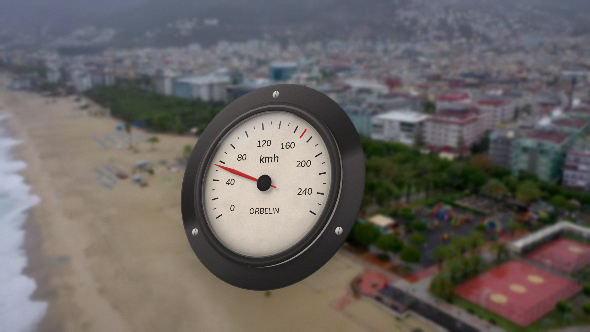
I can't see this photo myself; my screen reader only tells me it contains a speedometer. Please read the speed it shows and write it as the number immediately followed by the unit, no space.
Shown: 55km/h
